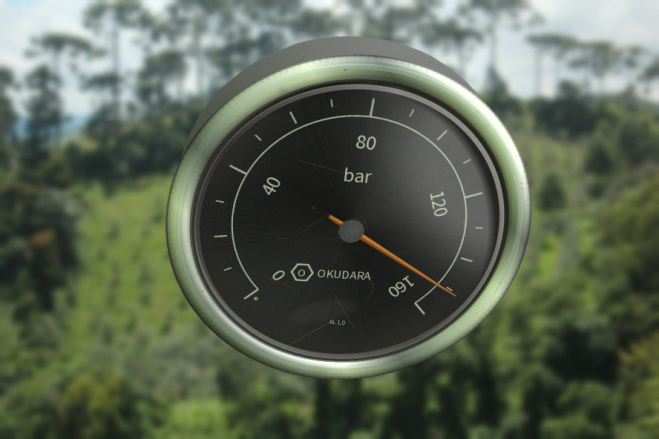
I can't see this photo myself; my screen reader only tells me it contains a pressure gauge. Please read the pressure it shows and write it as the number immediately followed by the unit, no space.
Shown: 150bar
